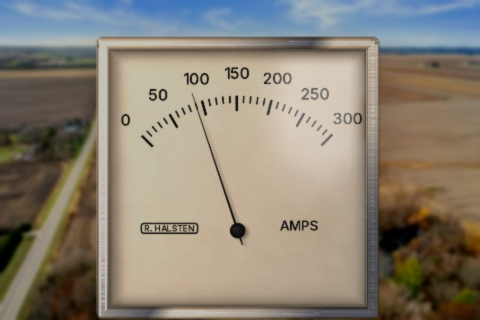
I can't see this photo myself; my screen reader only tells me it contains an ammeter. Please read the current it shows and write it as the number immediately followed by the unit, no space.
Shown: 90A
